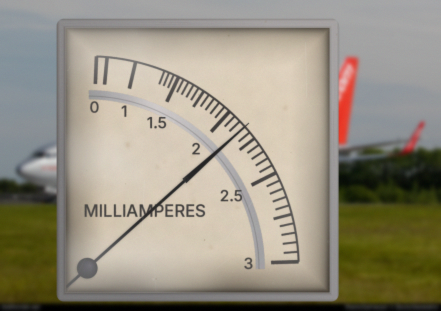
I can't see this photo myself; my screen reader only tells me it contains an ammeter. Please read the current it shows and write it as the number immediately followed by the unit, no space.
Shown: 2.15mA
